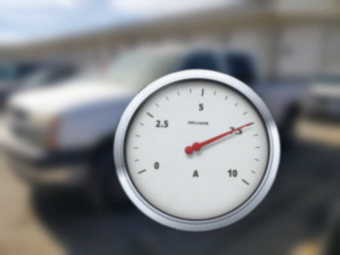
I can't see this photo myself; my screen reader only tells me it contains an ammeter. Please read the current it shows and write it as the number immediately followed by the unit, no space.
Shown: 7.5A
